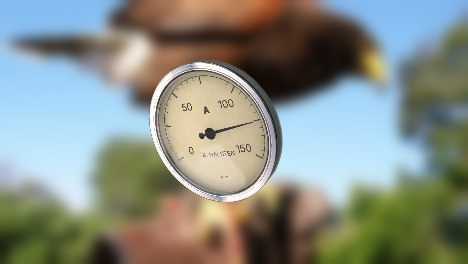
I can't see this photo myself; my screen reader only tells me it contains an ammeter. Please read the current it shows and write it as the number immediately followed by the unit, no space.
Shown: 125A
